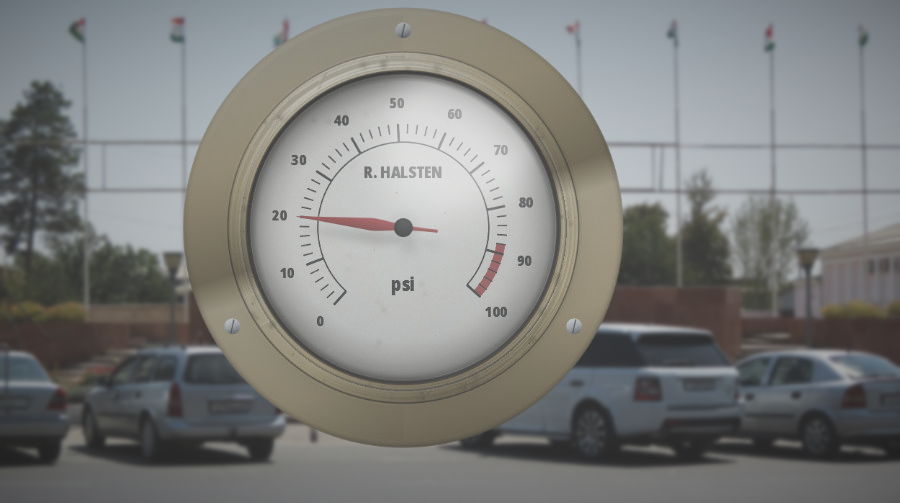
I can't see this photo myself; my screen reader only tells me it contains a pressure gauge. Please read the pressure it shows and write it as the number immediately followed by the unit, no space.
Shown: 20psi
